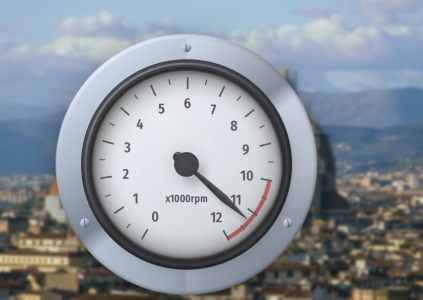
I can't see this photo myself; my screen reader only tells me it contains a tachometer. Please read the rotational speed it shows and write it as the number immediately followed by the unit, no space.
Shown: 11250rpm
